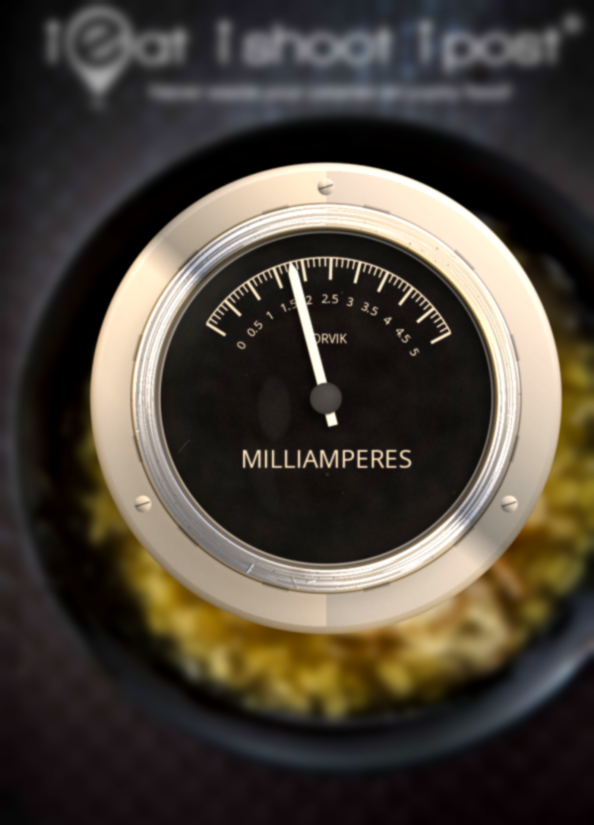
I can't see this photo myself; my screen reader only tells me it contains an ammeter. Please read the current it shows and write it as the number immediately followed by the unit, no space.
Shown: 1.8mA
